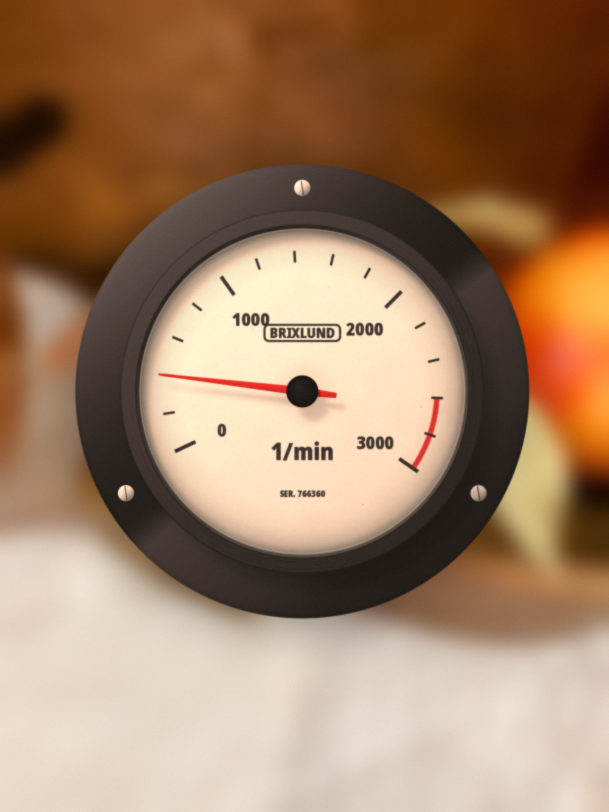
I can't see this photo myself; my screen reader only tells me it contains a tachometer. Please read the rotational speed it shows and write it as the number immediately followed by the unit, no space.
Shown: 400rpm
